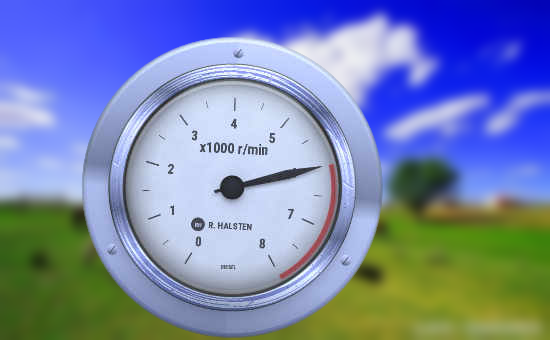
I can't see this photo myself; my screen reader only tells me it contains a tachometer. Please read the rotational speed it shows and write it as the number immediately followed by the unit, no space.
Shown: 6000rpm
